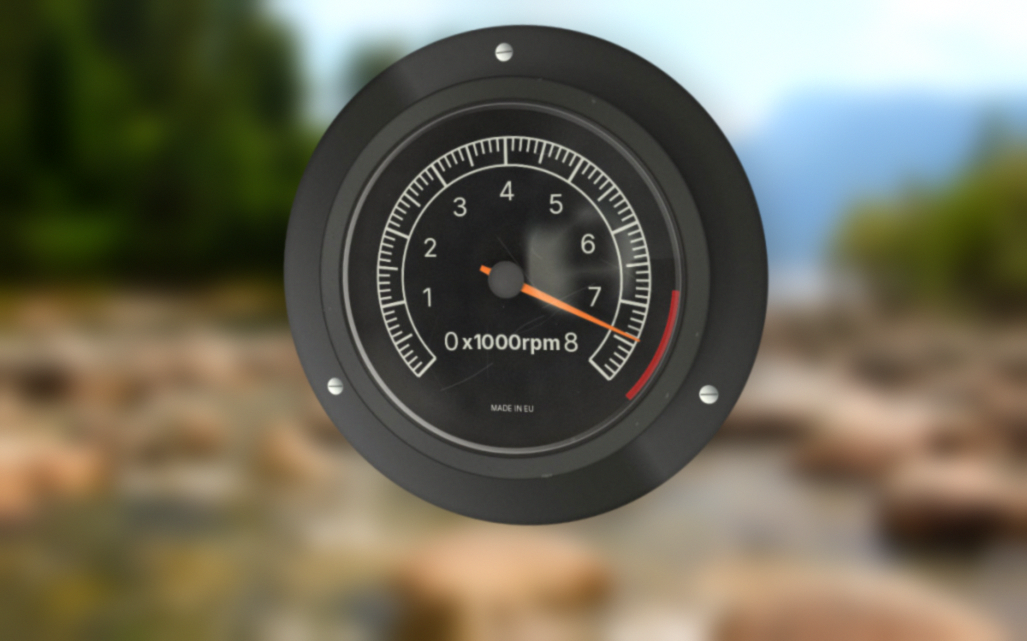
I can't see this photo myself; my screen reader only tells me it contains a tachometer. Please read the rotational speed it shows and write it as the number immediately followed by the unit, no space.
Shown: 7400rpm
